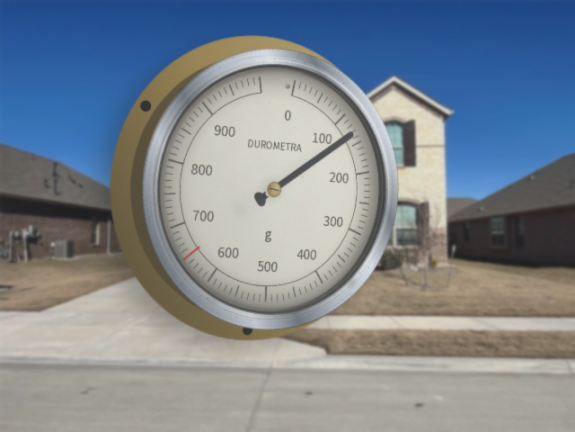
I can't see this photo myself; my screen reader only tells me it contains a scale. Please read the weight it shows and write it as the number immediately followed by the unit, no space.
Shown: 130g
